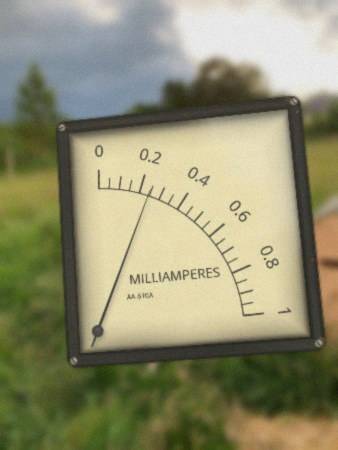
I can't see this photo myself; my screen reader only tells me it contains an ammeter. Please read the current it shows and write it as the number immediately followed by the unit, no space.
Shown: 0.25mA
